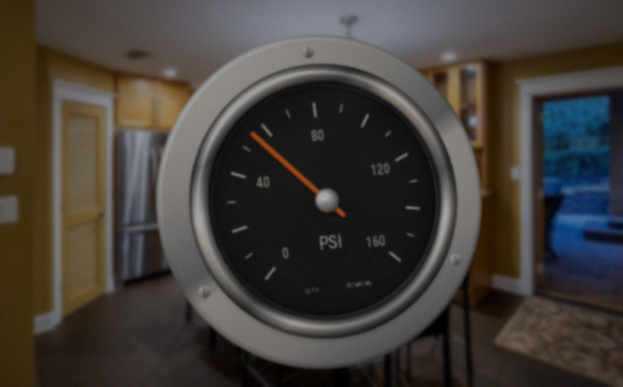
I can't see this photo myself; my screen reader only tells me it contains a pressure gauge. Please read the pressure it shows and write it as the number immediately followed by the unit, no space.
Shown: 55psi
